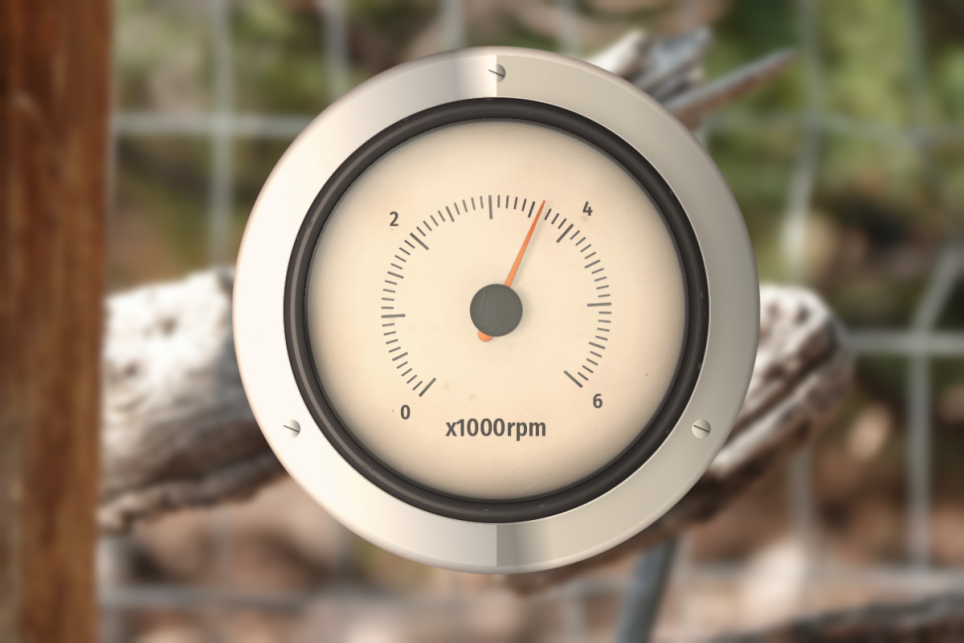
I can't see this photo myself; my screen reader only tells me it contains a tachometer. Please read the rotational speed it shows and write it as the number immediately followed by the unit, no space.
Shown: 3600rpm
